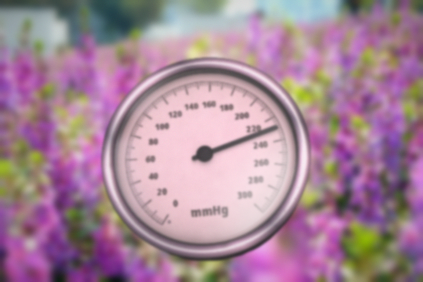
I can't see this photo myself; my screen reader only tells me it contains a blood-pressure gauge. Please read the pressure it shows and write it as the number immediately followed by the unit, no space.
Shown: 230mmHg
